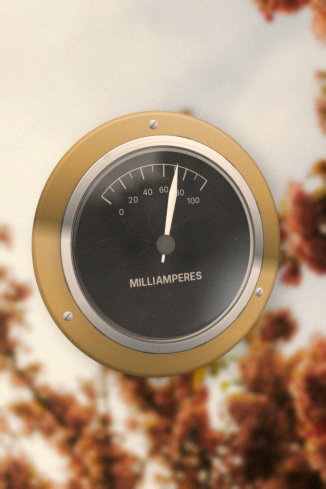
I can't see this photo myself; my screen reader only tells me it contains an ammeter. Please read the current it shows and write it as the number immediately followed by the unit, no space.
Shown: 70mA
